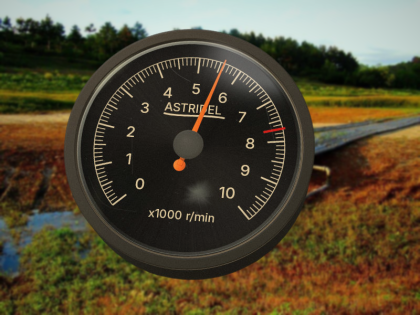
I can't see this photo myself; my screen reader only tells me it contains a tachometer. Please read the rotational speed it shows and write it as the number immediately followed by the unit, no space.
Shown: 5600rpm
